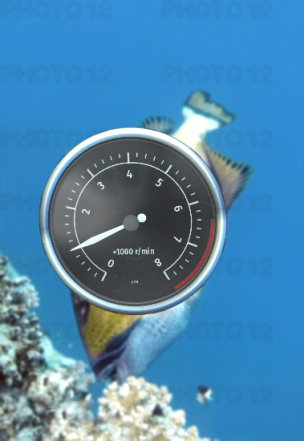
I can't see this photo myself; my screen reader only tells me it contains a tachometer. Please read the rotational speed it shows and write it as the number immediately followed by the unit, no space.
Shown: 1000rpm
